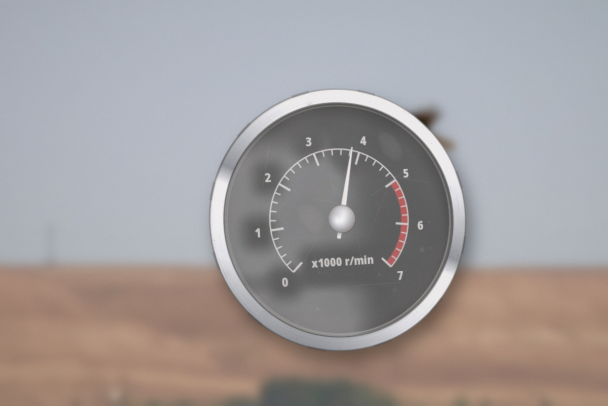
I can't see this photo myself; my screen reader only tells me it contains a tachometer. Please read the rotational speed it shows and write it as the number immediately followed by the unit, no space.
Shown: 3800rpm
